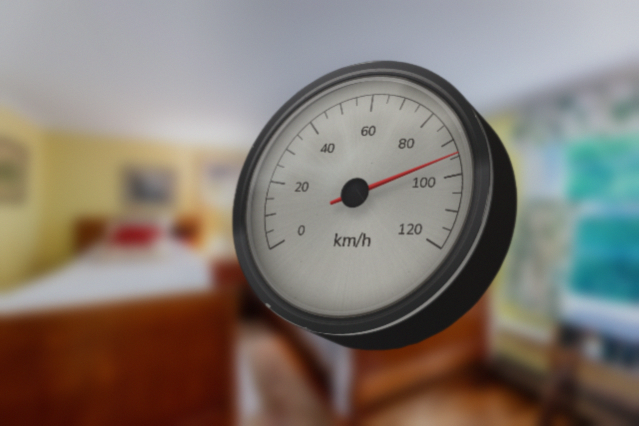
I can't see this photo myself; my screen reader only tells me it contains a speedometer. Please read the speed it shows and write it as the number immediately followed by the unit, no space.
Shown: 95km/h
